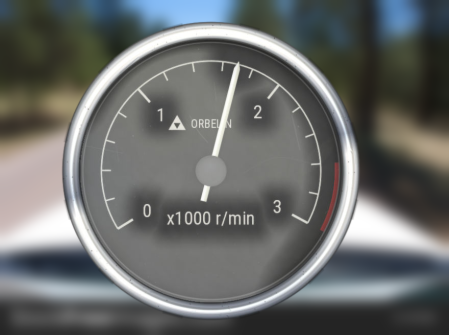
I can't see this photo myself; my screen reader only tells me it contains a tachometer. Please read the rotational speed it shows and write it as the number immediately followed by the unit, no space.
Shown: 1700rpm
